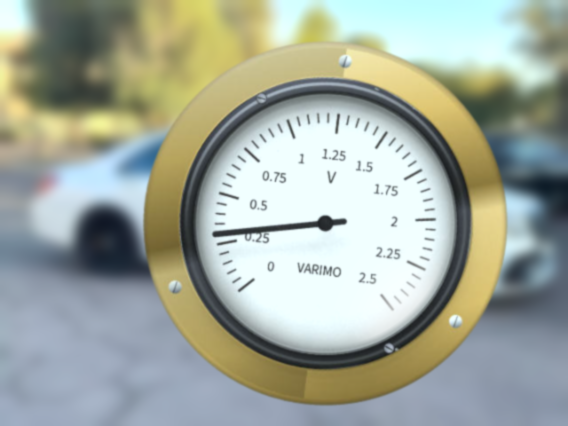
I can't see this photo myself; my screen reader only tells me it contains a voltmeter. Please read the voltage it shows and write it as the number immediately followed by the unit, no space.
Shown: 0.3V
